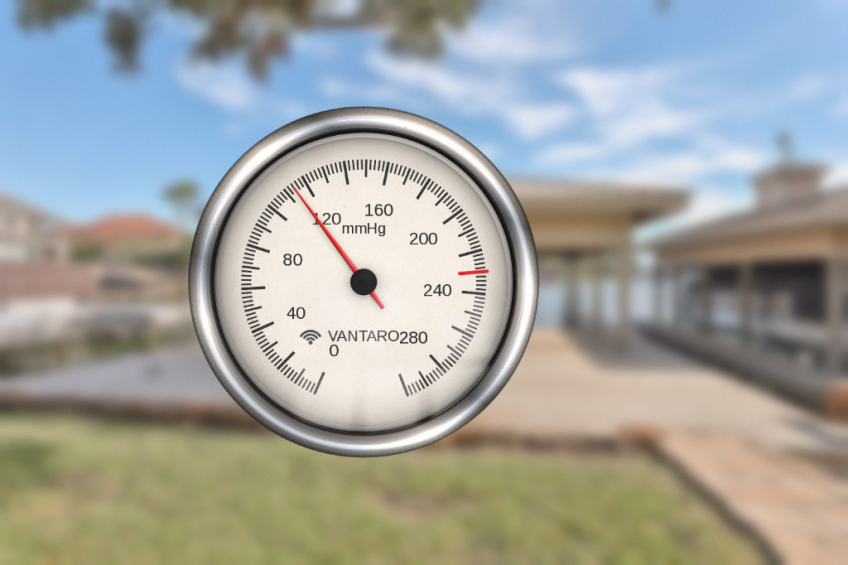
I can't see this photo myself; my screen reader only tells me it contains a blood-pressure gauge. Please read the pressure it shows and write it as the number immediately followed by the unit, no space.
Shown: 114mmHg
